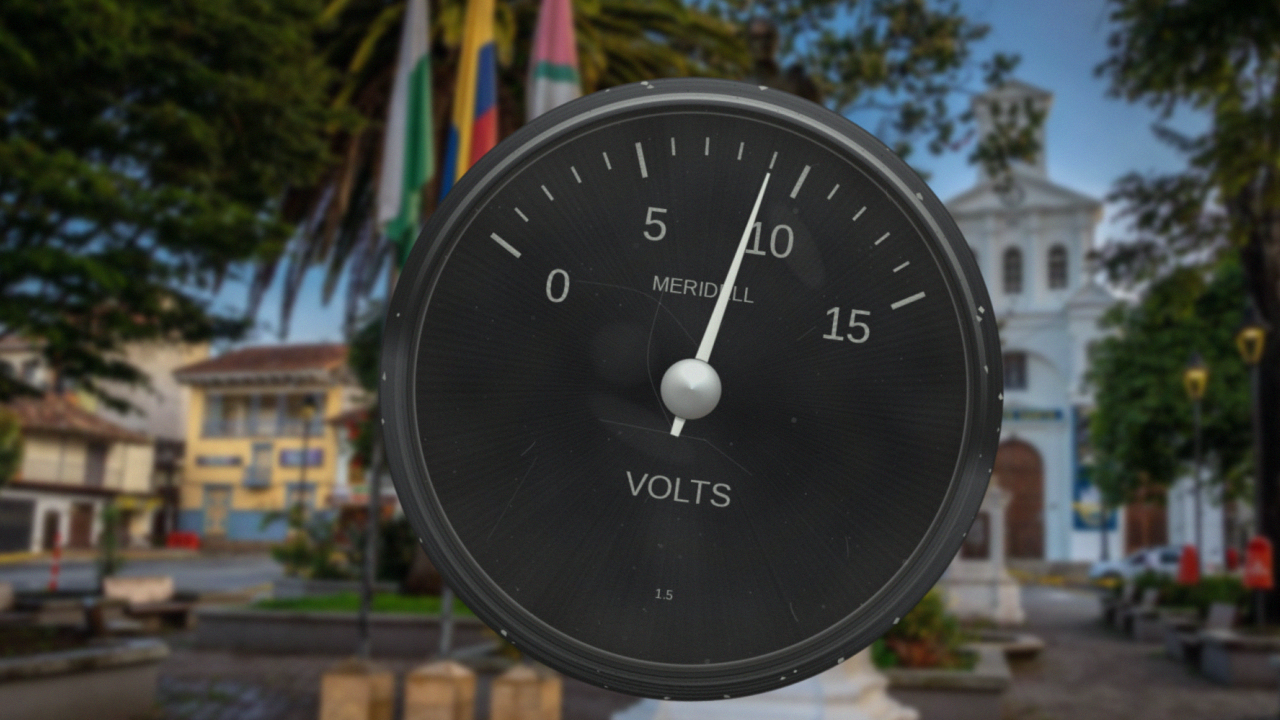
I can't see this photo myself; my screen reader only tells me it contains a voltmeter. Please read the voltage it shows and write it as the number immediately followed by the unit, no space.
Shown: 9V
